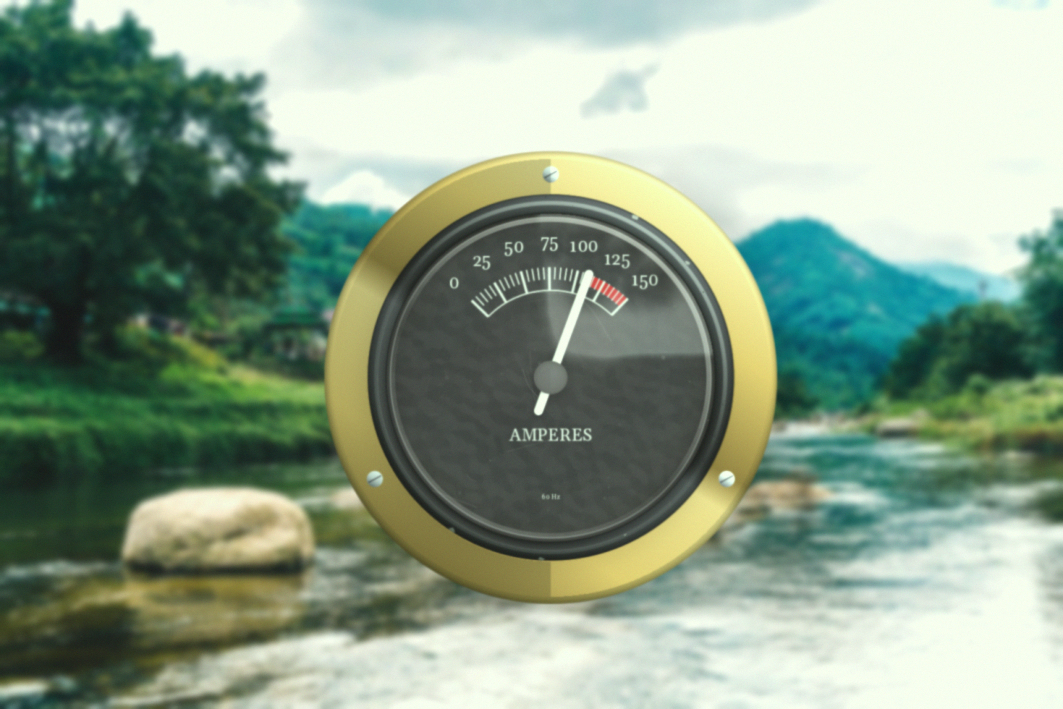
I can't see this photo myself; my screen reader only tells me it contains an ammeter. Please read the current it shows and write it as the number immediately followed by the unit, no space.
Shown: 110A
